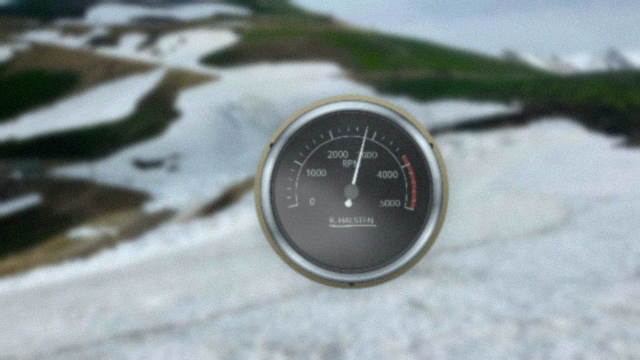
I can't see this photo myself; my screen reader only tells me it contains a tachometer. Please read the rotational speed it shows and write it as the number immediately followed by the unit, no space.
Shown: 2800rpm
